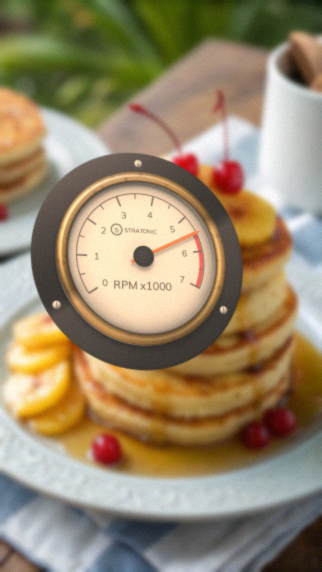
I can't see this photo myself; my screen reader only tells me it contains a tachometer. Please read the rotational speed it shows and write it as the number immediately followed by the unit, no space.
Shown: 5500rpm
